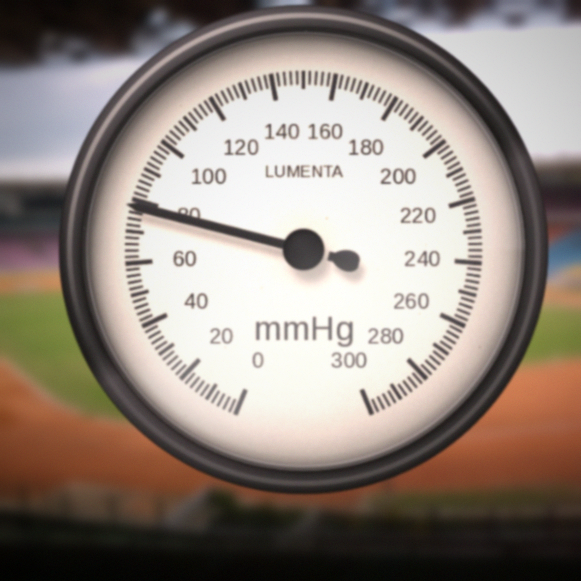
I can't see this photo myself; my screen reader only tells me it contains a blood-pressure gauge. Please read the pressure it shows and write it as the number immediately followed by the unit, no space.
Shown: 78mmHg
